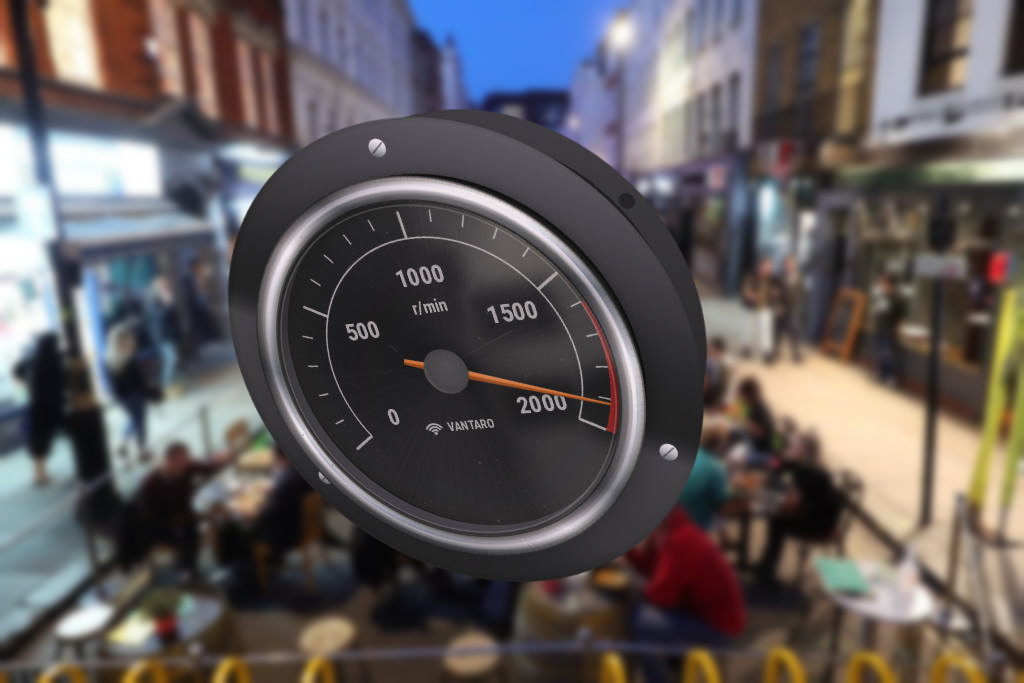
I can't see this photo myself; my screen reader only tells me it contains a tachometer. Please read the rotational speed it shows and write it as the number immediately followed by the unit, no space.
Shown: 1900rpm
